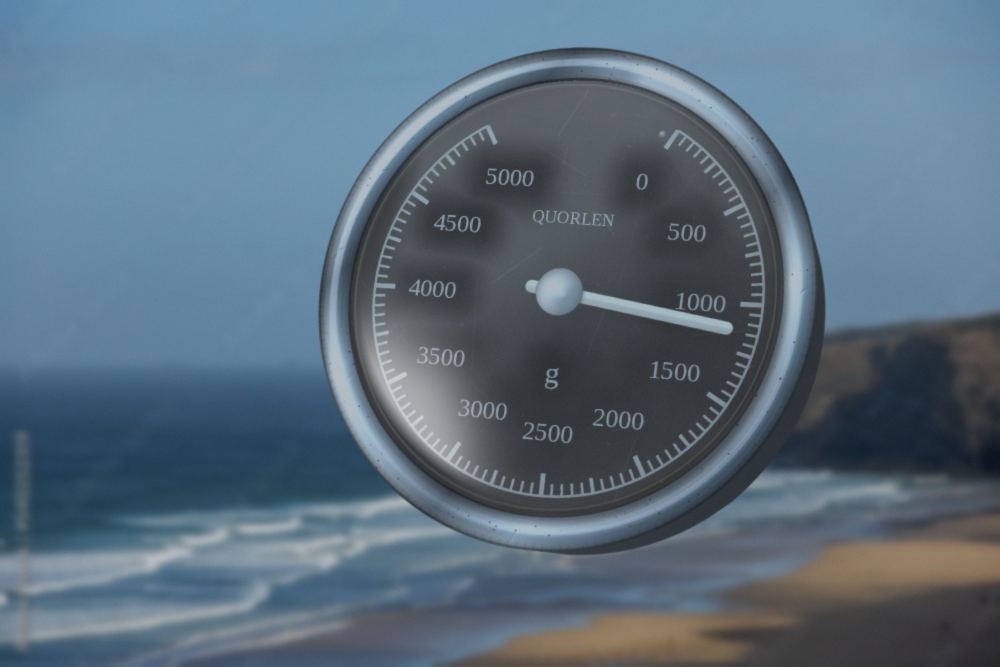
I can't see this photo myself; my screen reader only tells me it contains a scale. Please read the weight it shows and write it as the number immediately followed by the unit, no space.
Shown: 1150g
